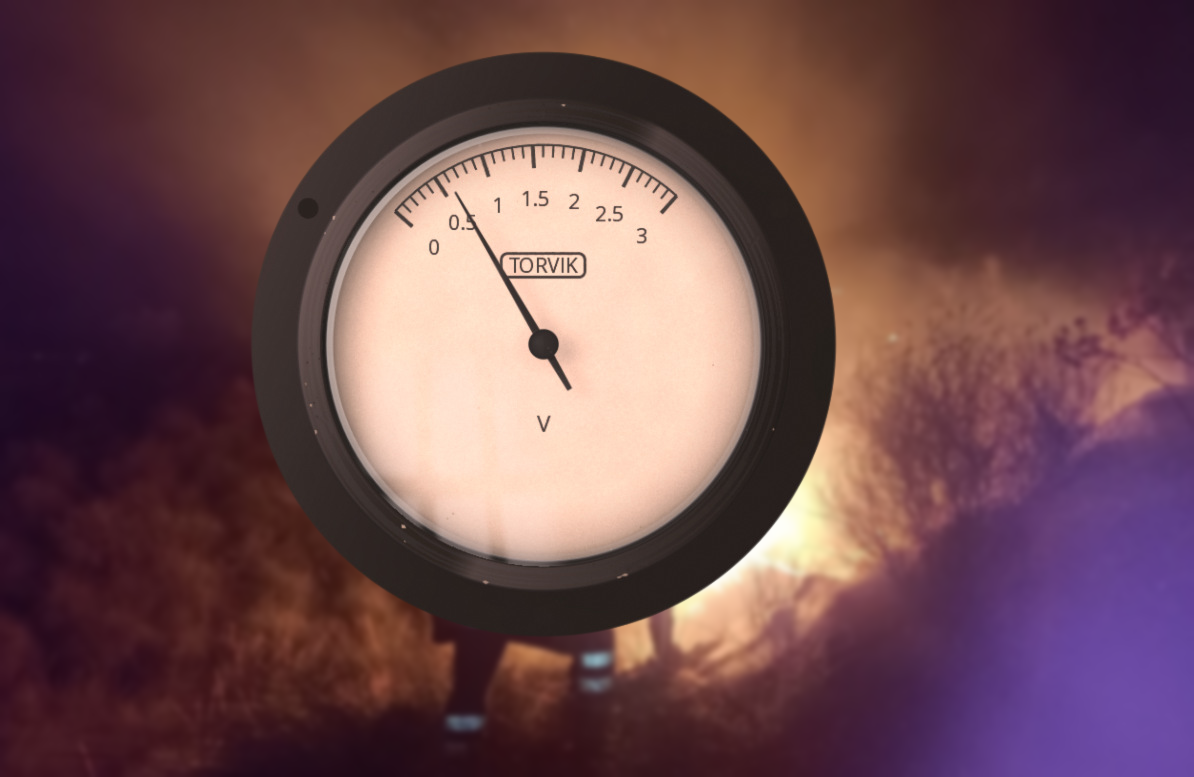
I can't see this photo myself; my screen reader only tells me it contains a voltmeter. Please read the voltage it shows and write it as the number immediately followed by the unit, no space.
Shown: 0.6V
